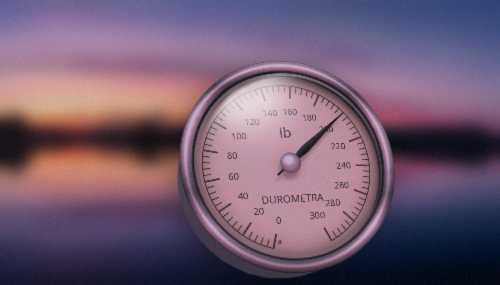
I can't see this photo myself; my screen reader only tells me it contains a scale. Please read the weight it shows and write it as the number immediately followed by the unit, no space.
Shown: 200lb
